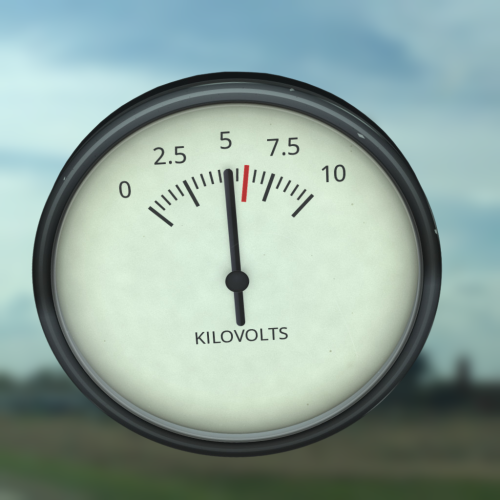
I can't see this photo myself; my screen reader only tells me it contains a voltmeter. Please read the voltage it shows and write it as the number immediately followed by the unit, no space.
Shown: 5kV
